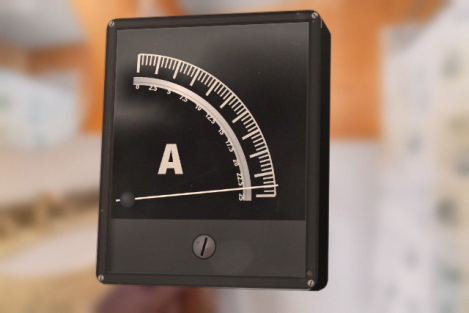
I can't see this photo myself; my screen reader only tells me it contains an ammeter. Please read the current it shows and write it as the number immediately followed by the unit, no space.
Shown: 24A
